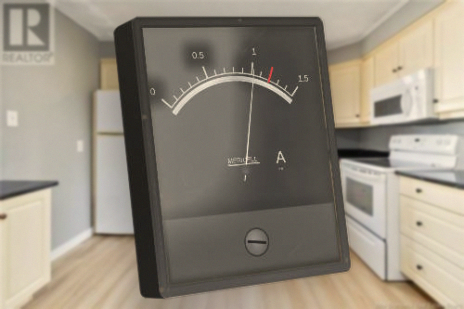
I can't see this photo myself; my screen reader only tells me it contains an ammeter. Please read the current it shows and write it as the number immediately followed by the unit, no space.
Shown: 1A
